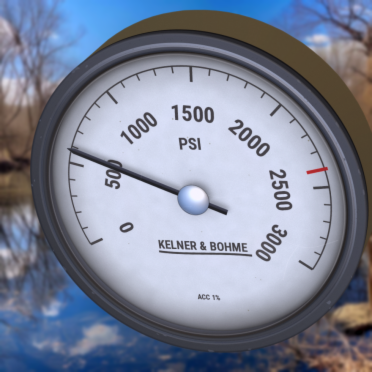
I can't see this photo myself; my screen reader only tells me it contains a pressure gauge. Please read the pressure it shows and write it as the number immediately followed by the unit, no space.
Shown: 600psi
